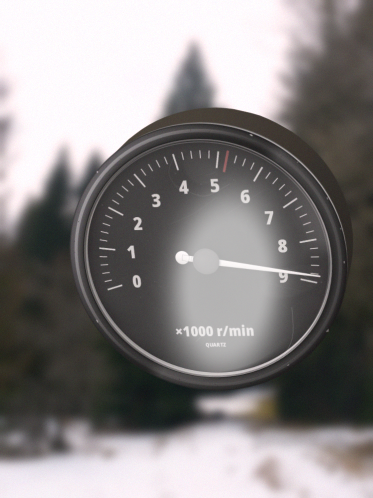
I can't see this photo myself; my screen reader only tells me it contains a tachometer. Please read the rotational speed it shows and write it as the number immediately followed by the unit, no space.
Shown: 8800rpm
